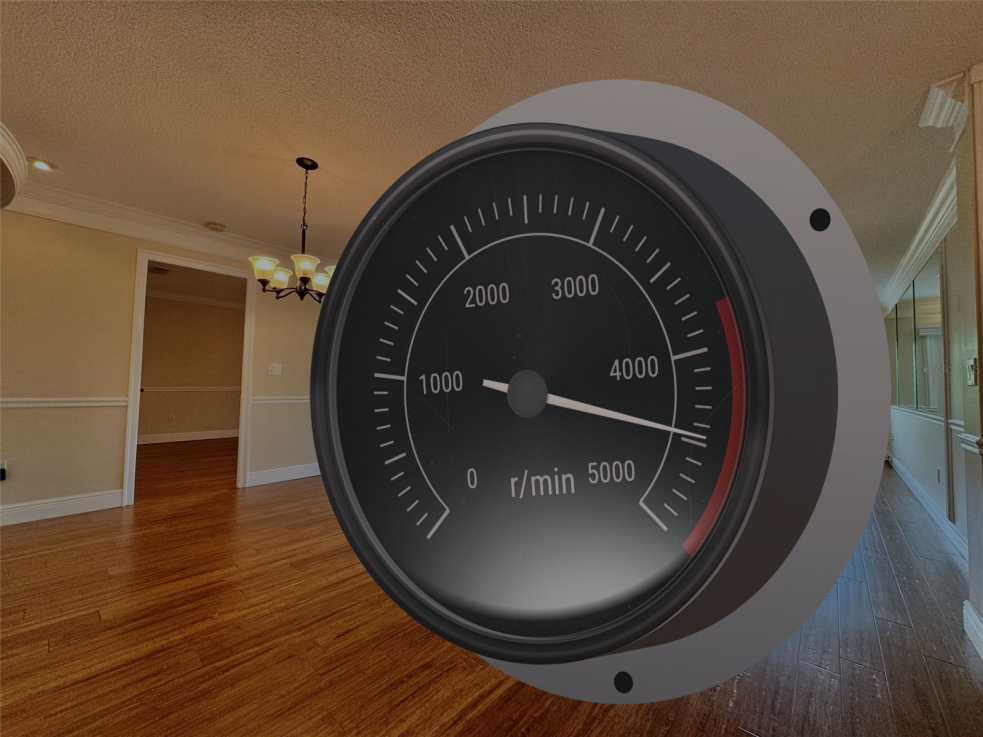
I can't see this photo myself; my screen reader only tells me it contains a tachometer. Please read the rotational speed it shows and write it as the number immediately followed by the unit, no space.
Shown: 4450rpm
